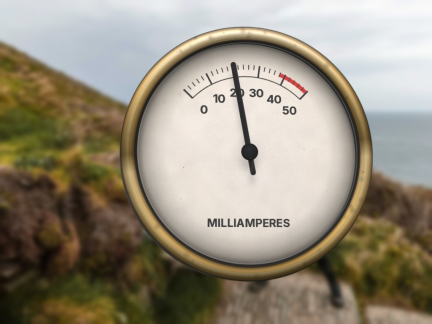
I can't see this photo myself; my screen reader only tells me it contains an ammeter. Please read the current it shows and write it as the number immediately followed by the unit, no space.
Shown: 20mA
